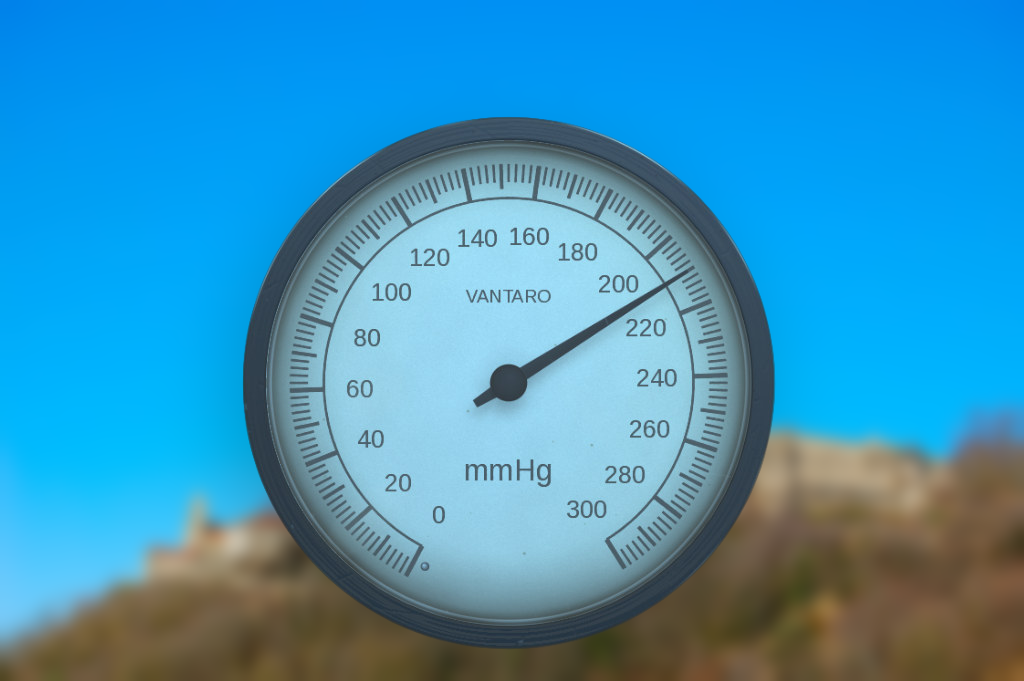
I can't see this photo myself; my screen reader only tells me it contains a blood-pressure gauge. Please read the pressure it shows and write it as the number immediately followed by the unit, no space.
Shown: 210mmHg
